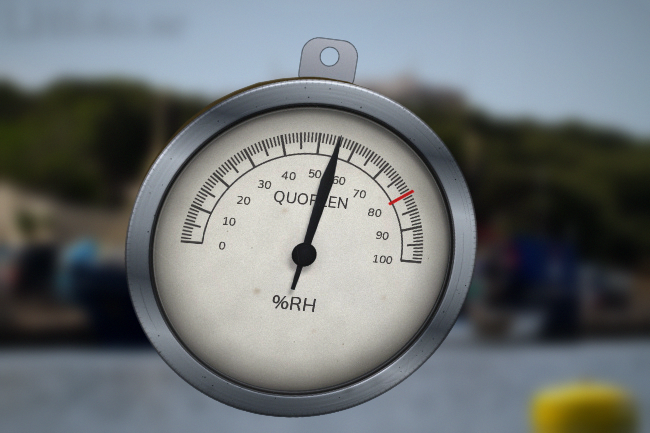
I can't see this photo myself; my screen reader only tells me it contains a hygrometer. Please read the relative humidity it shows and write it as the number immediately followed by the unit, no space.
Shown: 55%
